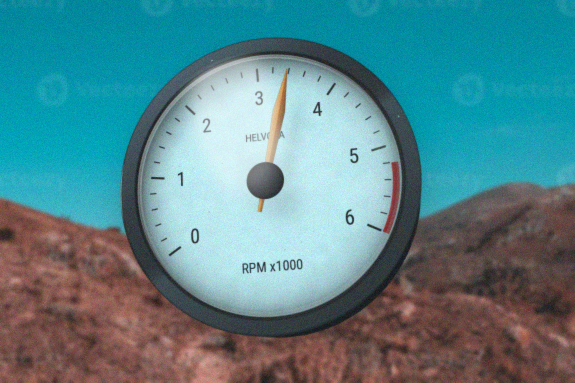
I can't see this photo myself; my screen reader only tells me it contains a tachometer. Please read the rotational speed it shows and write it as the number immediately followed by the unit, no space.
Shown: 3400rpm
